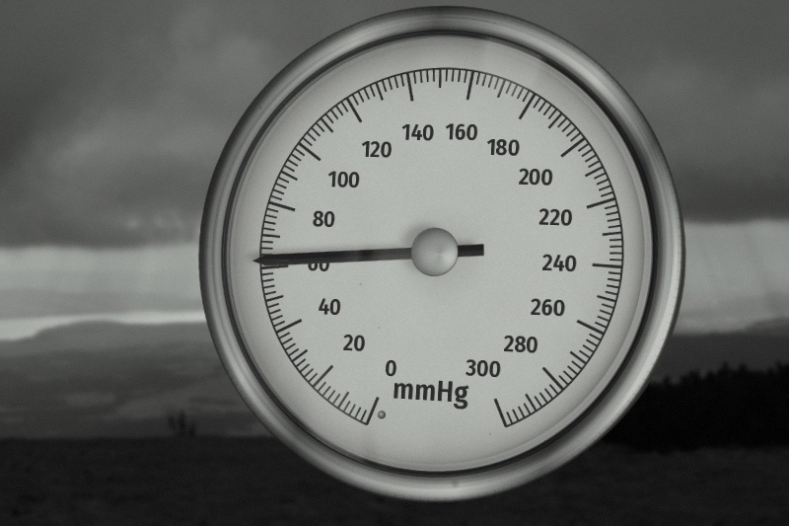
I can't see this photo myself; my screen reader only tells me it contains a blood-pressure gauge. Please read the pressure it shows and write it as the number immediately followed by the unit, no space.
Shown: 62mmHg
